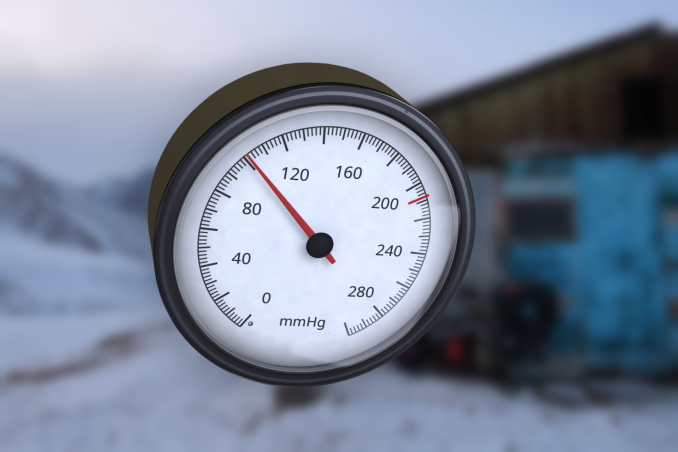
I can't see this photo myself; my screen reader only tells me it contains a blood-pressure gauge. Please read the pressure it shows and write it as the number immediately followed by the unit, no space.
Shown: 102mmHg
